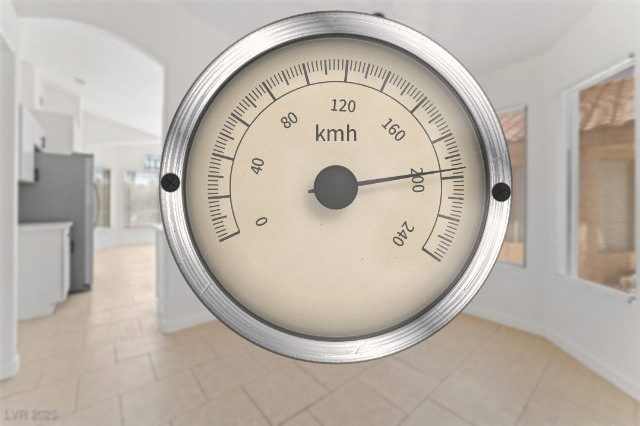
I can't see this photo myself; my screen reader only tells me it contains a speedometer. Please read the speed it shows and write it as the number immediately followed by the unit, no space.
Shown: 196km/h
